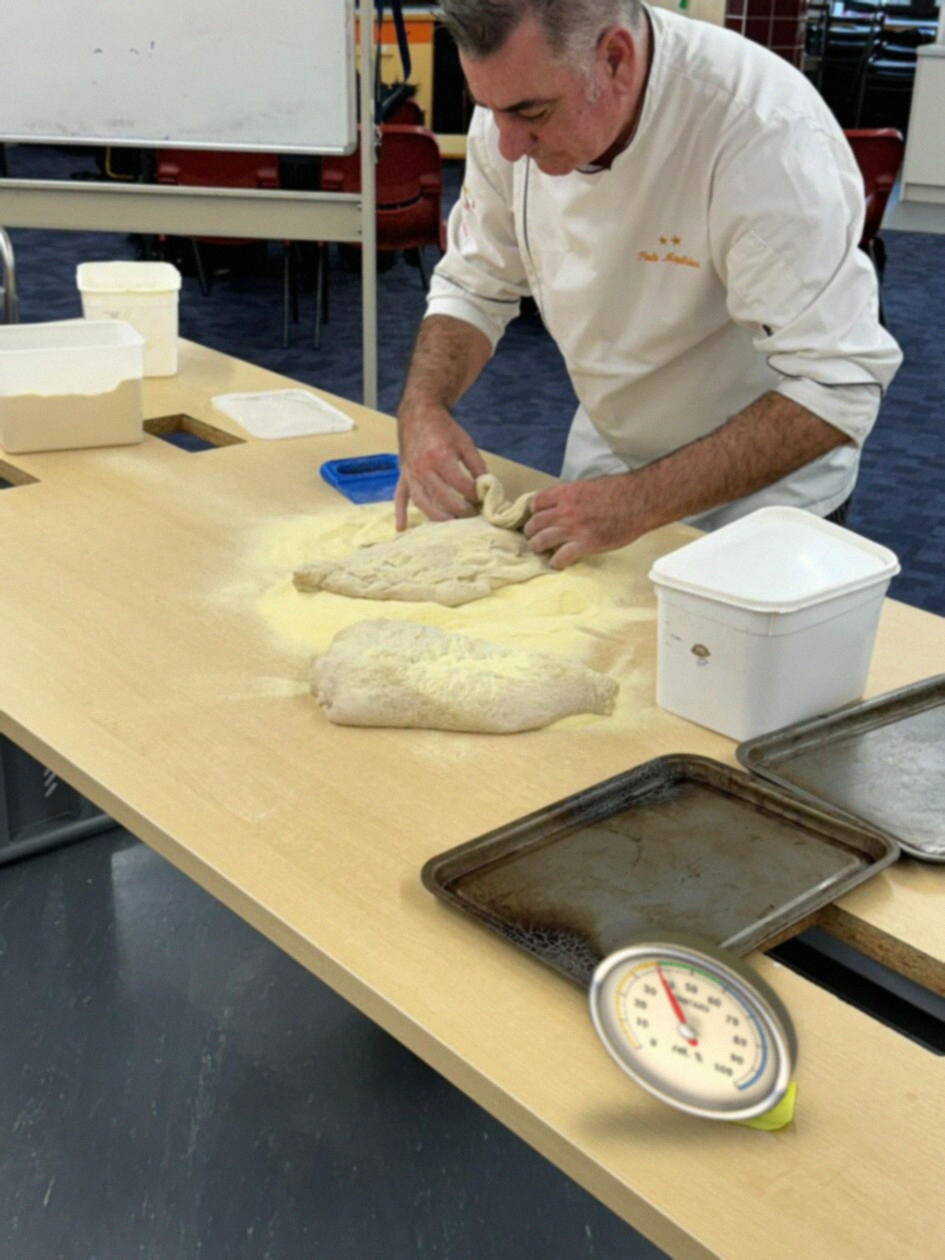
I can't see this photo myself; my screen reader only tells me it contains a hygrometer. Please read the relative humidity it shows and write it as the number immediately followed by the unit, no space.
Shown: 40%
